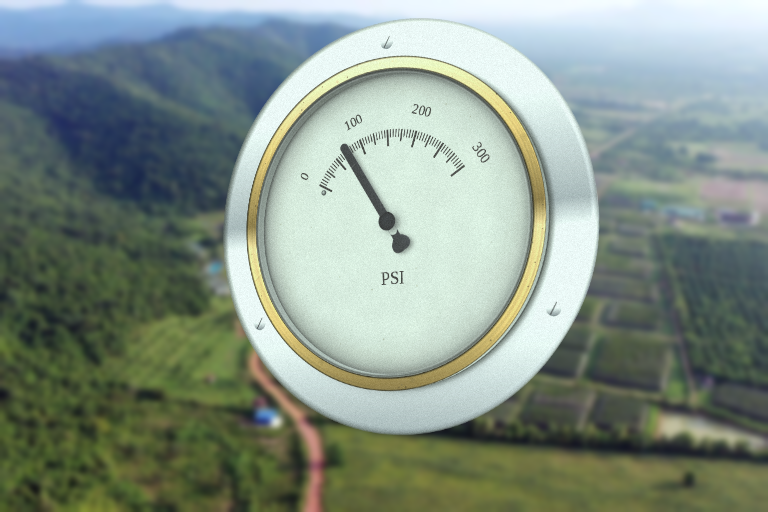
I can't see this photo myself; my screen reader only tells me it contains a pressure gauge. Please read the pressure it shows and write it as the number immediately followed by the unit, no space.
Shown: 75psi
